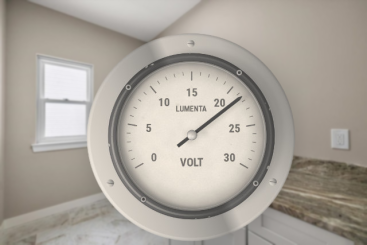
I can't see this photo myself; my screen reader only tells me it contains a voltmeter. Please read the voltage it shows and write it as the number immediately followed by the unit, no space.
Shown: 21.5V
